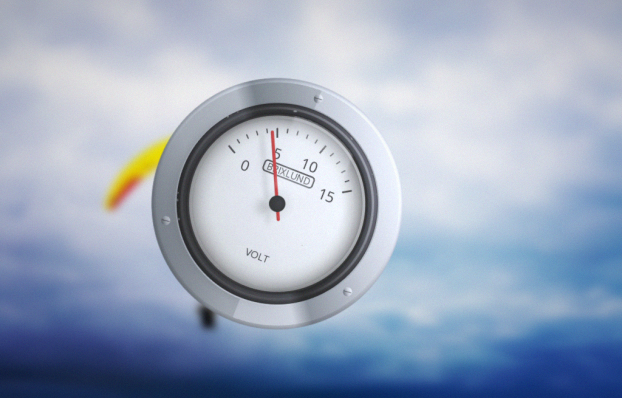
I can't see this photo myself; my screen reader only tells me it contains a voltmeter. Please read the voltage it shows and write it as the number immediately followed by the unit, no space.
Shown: 4.5V
